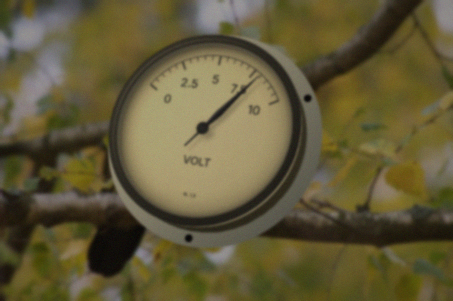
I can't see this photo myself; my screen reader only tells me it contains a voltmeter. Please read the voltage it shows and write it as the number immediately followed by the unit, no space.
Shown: 8V
